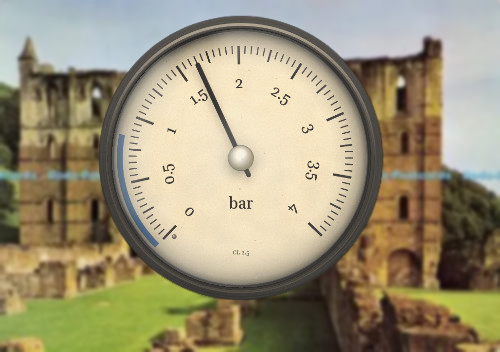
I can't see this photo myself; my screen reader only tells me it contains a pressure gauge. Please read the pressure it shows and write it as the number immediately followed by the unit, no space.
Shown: 1.65bar
